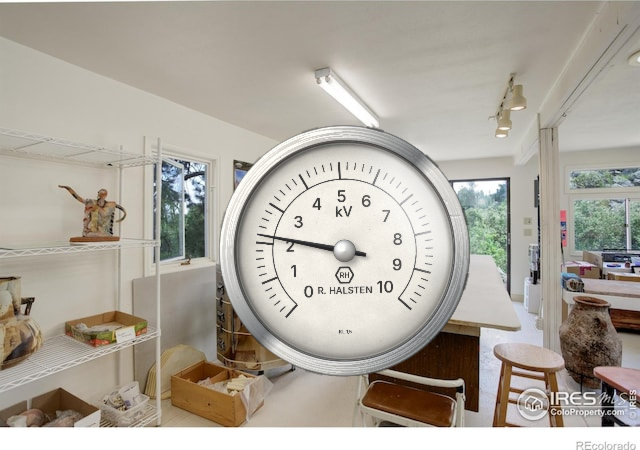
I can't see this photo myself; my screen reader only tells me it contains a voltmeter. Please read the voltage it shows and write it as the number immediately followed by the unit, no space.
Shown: 2.2kV
